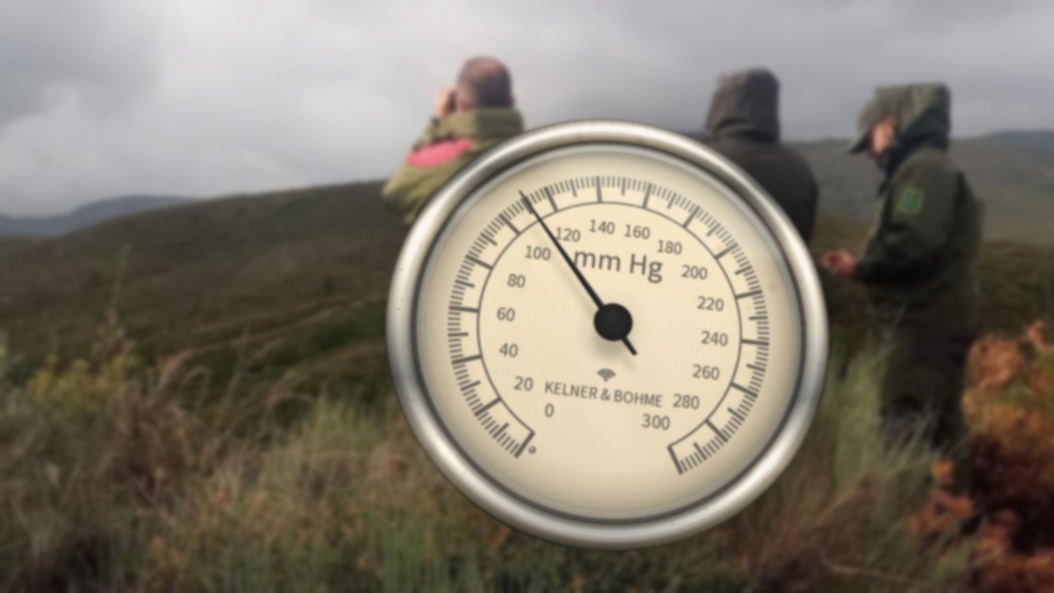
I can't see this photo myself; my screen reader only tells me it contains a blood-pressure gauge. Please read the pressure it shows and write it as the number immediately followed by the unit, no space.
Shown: 110mmHg
